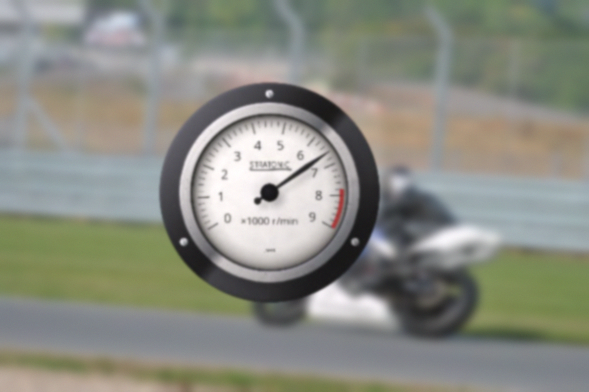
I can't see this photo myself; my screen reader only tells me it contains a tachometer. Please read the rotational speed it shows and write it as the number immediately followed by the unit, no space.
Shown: 6600rpm
